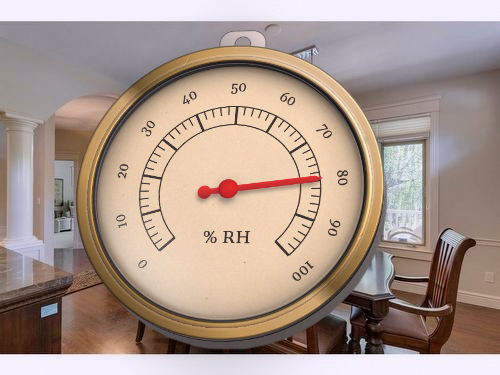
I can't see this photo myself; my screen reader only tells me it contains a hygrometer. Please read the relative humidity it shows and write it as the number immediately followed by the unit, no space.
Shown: 80%
